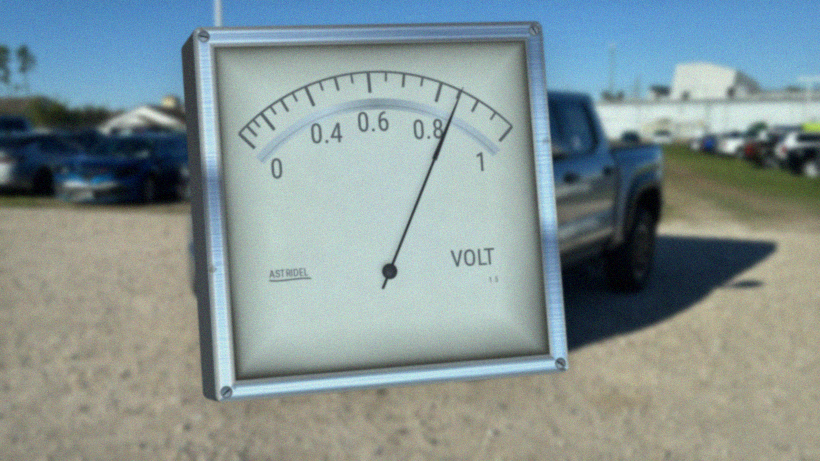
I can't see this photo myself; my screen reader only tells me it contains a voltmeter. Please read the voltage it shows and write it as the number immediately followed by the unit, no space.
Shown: 0.85V
